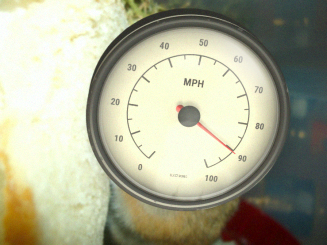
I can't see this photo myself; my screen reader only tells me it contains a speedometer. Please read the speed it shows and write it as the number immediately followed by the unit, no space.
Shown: 90mph
